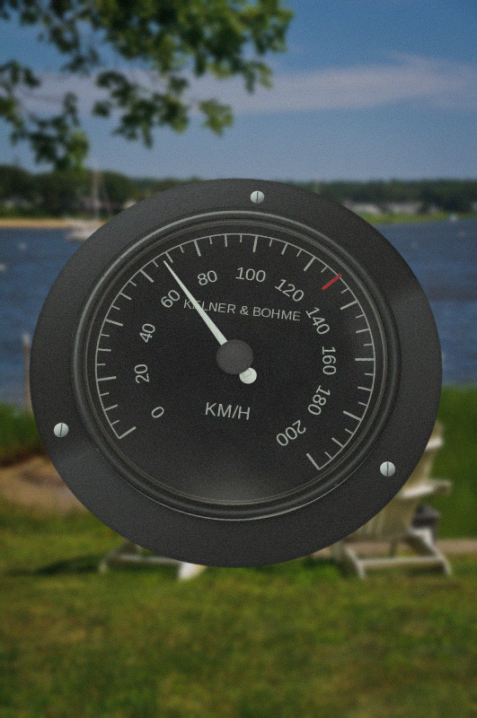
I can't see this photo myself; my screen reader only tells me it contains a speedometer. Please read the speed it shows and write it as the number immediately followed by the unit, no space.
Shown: 67.5km/h
